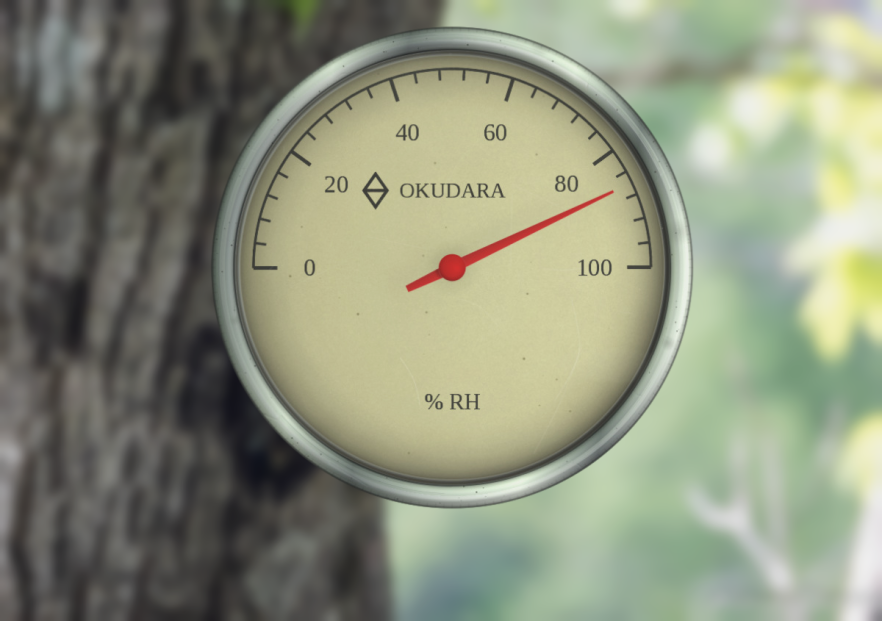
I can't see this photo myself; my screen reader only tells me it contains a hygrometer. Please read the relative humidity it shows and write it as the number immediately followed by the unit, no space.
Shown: 86%
